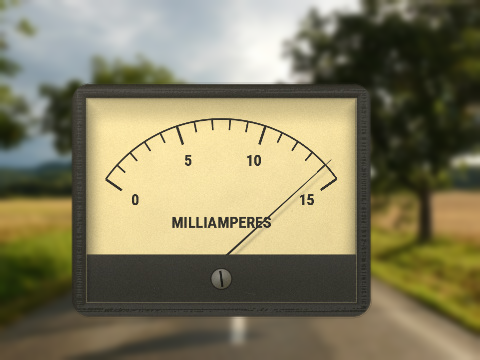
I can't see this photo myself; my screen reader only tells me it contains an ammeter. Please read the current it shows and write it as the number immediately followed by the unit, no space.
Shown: 14mA
